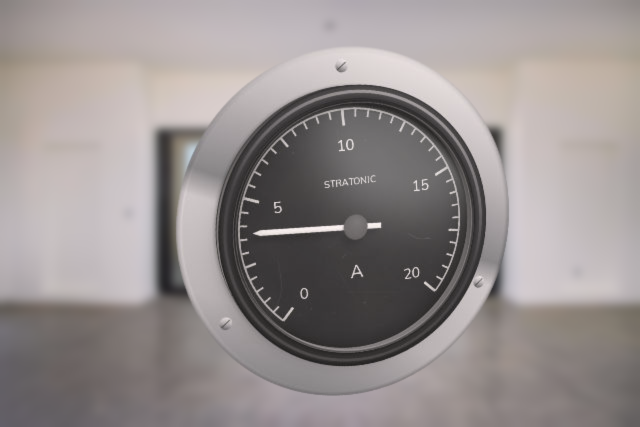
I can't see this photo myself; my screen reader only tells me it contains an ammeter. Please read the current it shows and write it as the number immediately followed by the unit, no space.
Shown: 3.75A
